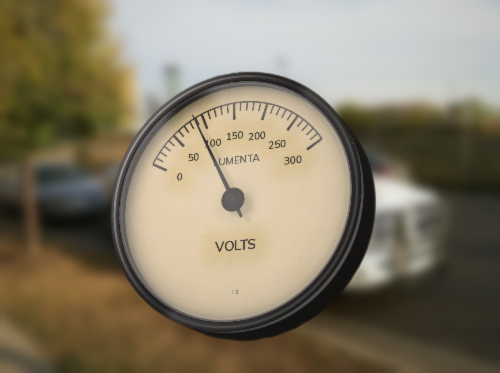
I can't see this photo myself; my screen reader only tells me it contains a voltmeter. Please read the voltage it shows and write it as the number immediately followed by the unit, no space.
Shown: 90V
